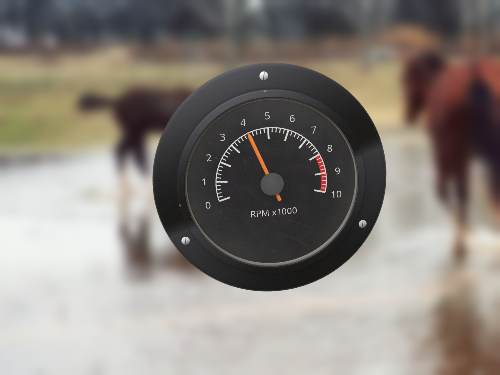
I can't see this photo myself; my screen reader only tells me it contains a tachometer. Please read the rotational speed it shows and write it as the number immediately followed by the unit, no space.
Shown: 4000rpm
